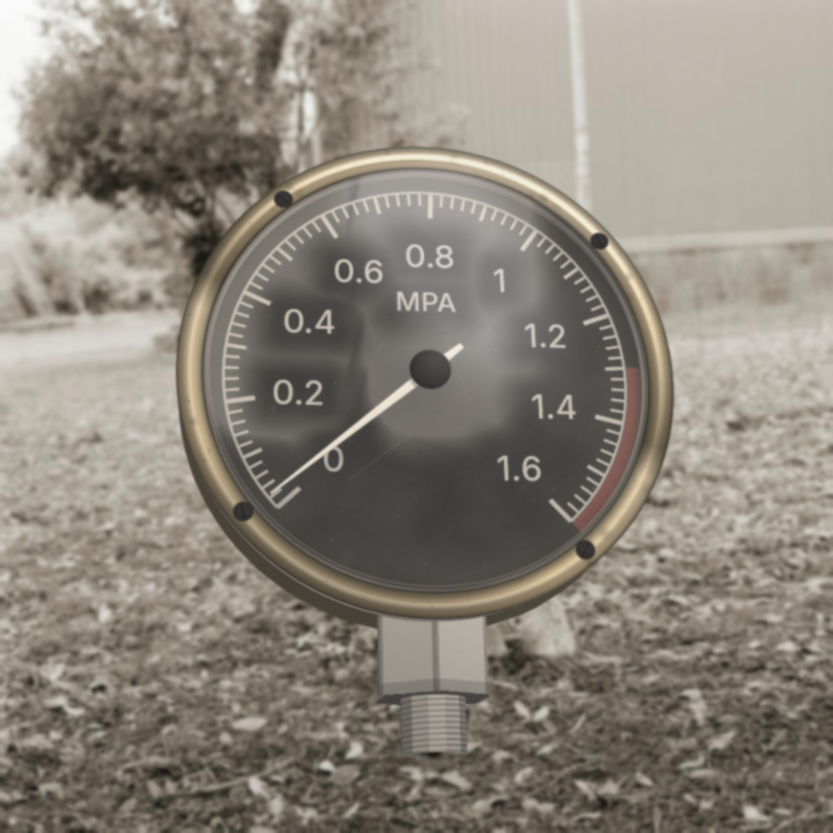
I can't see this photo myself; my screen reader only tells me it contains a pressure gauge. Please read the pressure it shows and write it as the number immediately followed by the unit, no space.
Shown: 0.02MPa
